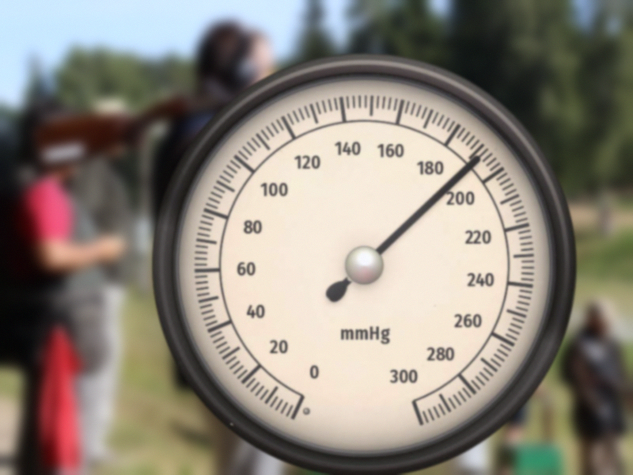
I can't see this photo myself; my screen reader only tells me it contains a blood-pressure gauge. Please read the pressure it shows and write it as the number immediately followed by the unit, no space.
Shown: 192mmHg
